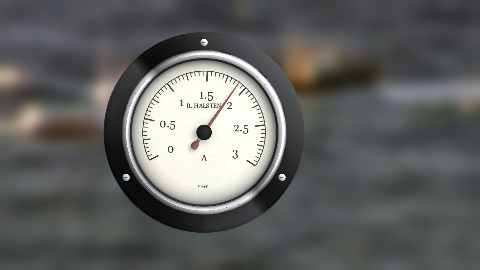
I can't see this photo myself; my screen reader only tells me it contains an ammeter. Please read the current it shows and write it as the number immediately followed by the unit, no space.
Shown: 1.9A
